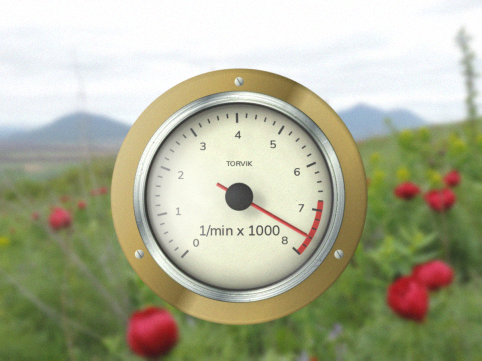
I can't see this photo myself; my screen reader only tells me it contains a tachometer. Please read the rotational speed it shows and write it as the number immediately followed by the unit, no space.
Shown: 7600rpm
